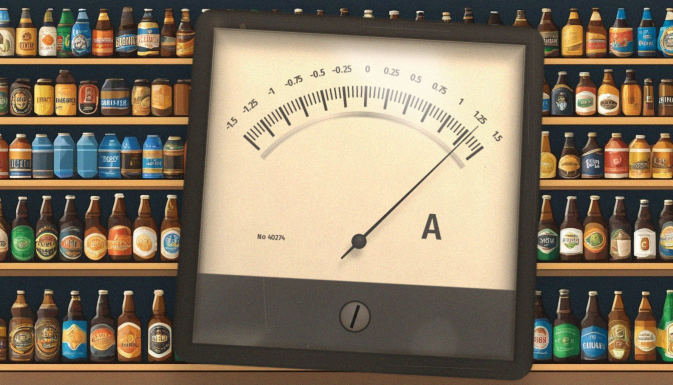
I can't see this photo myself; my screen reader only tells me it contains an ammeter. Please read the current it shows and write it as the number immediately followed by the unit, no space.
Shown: 1.3A
